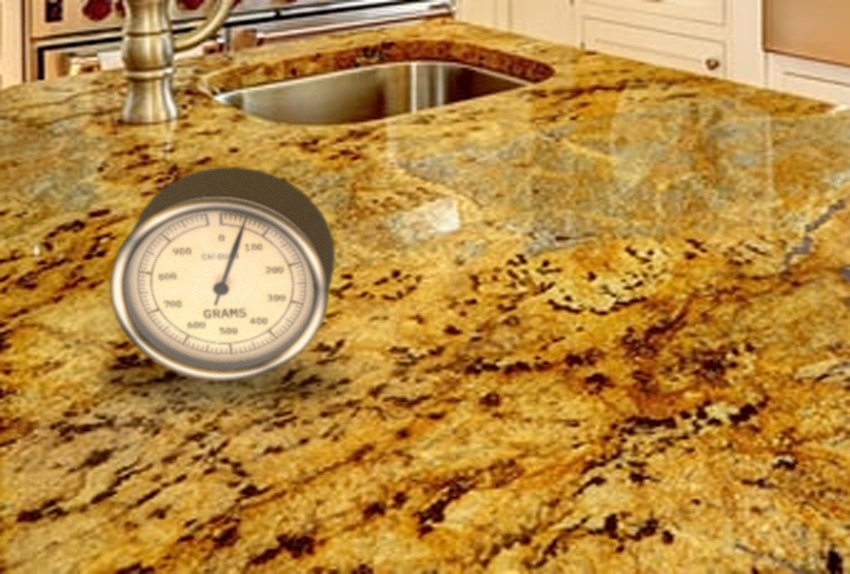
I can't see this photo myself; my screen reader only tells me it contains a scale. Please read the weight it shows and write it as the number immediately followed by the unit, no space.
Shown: 50g
